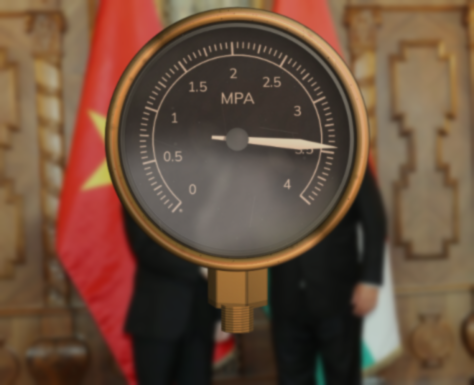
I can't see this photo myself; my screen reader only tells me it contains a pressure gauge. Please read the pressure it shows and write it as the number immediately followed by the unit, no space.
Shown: 3.45MPa
